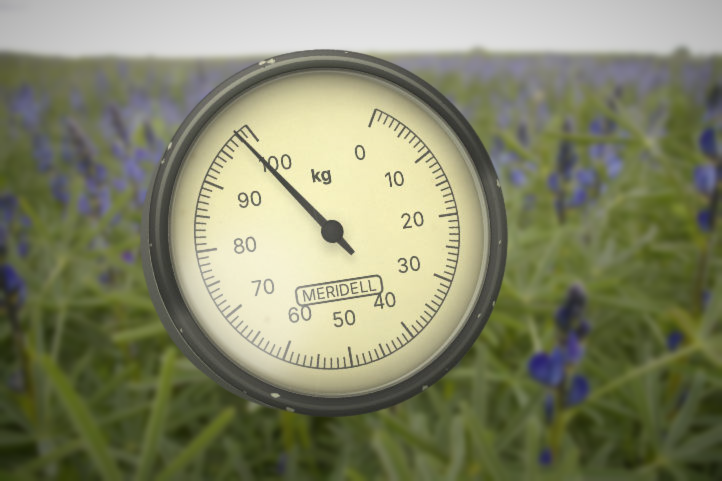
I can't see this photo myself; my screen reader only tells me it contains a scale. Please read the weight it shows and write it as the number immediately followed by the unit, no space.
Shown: 98kg
